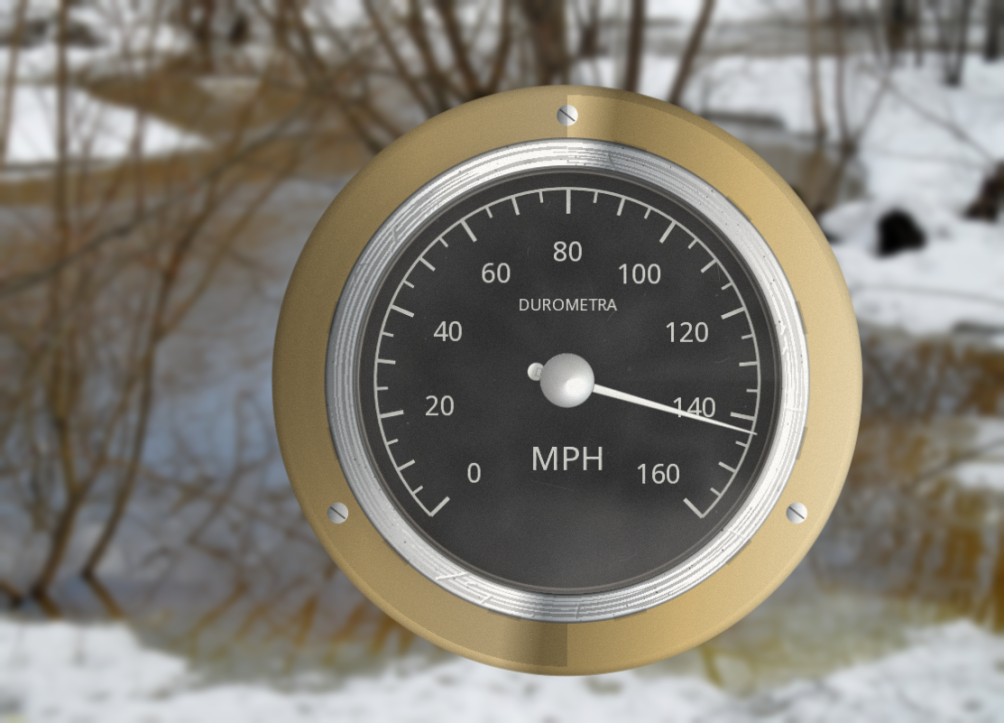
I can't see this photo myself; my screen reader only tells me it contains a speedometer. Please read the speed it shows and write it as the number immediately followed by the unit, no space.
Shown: 142.5mph
